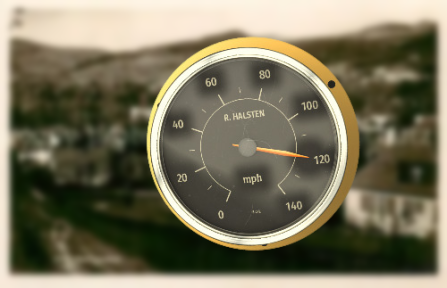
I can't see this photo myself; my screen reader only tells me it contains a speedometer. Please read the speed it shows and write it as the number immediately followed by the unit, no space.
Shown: 120mph
